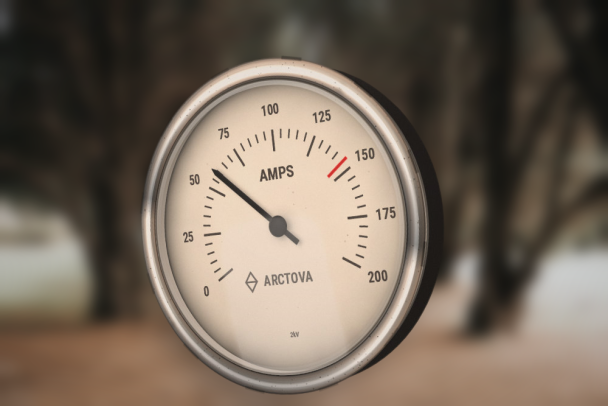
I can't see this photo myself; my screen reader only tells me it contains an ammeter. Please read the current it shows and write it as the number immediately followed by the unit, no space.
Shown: 60A
